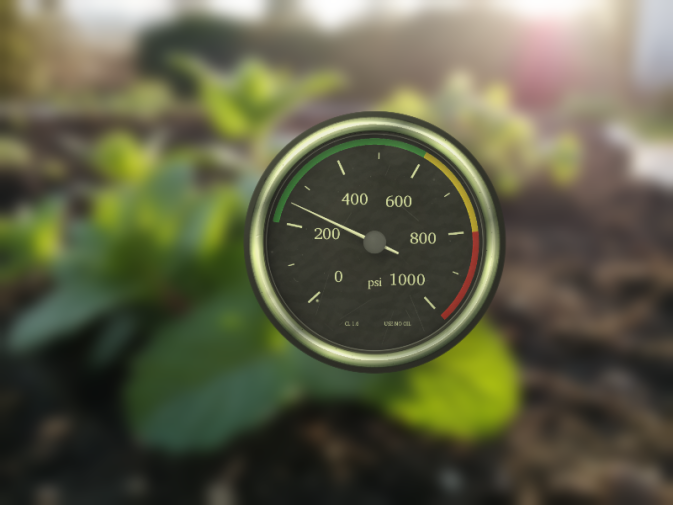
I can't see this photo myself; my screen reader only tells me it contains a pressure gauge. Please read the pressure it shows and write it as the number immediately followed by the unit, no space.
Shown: 250psi
